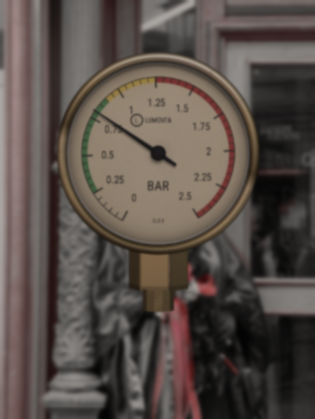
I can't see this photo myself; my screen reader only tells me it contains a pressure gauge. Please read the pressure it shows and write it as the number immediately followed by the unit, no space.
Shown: 0.8bar
